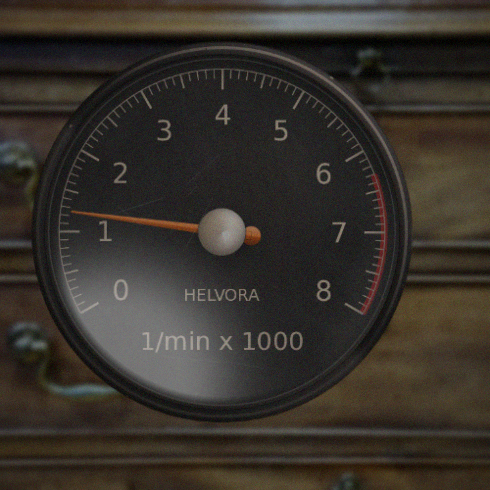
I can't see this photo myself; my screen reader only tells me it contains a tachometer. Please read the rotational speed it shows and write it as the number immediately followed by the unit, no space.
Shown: 1250rpm
